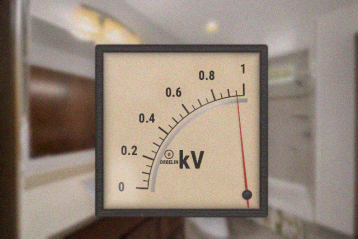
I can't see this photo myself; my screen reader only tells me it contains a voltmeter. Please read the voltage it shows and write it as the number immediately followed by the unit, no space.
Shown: 0.95kV
